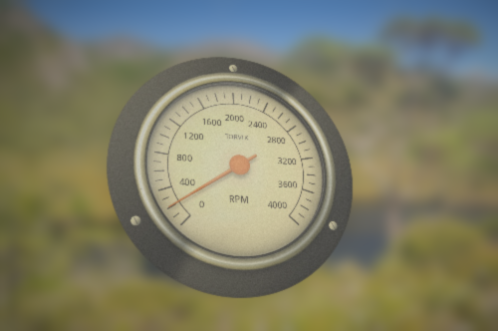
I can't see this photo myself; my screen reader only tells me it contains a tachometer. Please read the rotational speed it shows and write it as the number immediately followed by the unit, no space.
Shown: 200rpm
